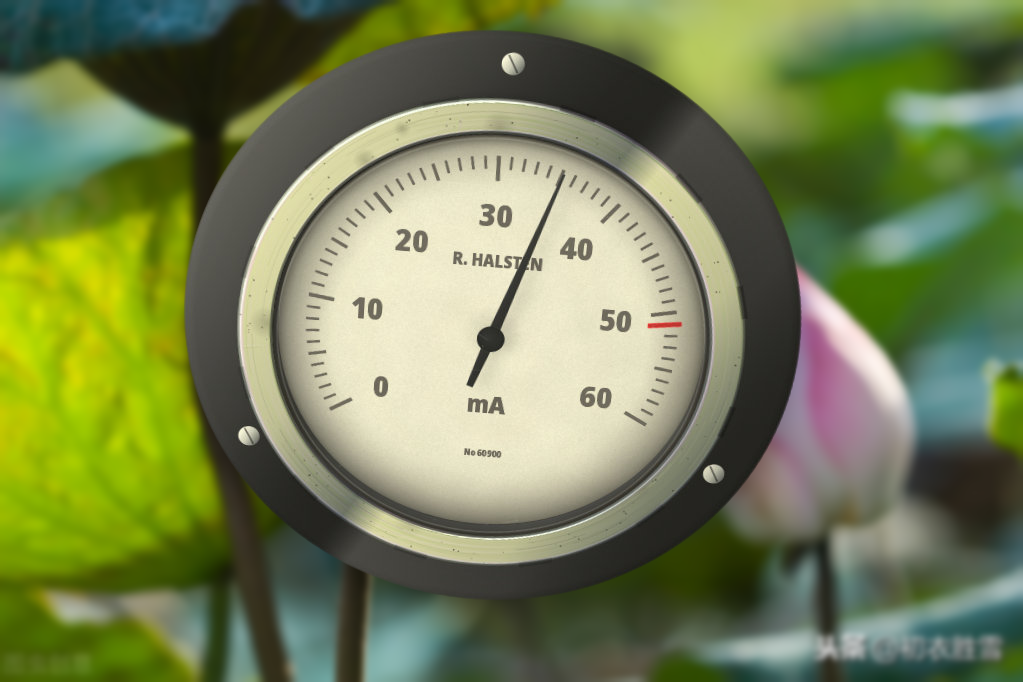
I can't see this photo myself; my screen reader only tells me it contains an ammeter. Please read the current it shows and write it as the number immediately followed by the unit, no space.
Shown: 35mA
